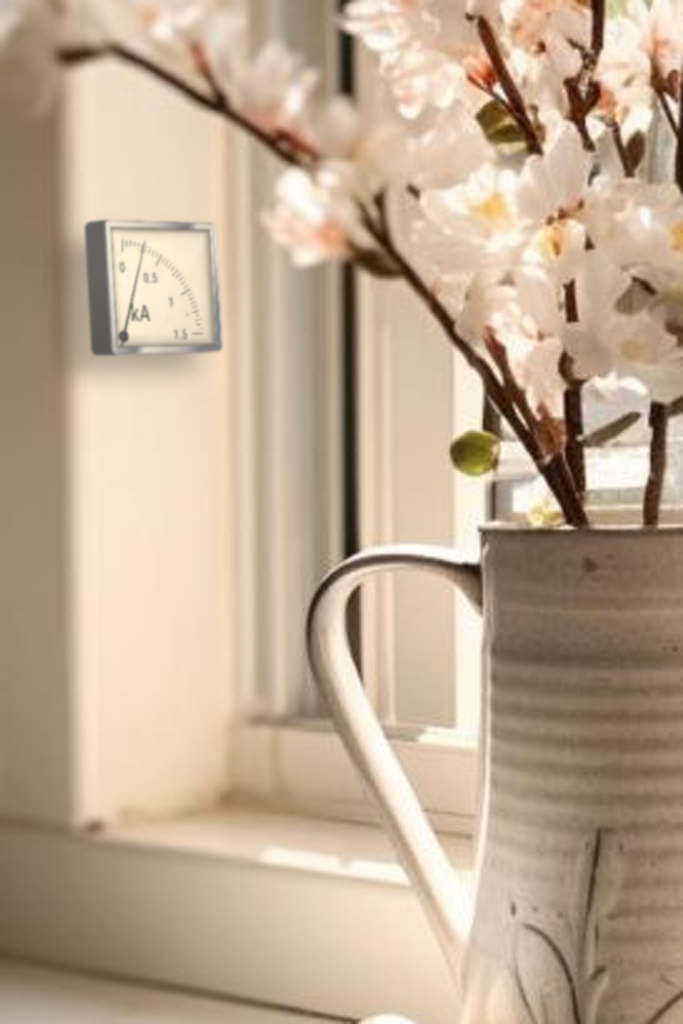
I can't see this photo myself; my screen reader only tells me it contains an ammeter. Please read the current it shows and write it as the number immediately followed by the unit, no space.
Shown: 0.25kA
